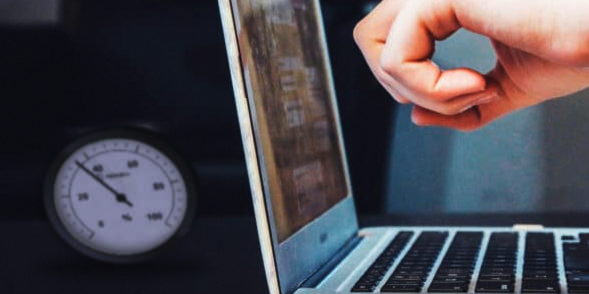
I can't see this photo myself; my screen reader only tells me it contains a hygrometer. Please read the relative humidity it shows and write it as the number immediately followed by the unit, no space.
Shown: 36%
